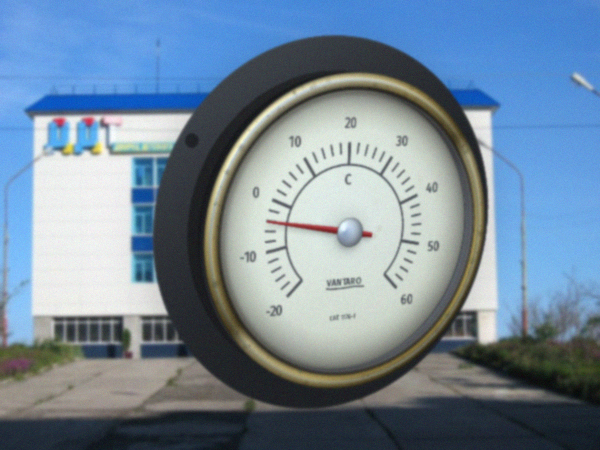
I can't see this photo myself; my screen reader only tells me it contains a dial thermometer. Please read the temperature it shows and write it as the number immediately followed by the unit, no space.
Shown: -4°C
